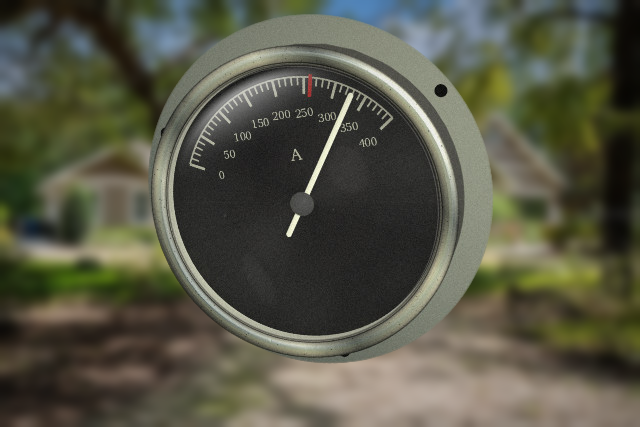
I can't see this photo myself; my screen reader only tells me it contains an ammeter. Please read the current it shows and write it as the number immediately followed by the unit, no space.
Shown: 330A
